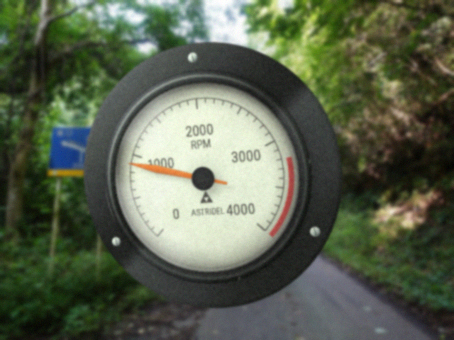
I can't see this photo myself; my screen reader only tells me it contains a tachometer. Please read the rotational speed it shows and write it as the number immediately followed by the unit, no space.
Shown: 900rpm
